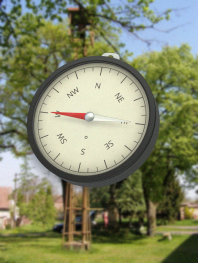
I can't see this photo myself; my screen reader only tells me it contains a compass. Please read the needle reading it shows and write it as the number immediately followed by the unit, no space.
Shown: 270°
